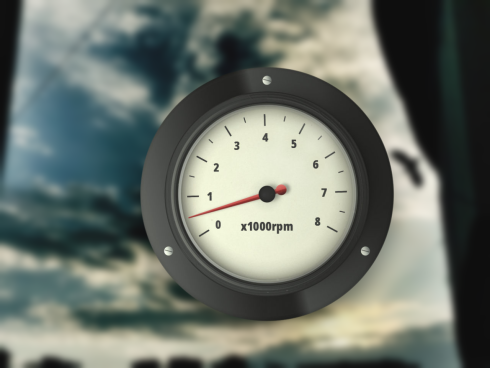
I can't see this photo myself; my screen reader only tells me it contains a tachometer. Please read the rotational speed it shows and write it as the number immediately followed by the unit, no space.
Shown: 500rpm
